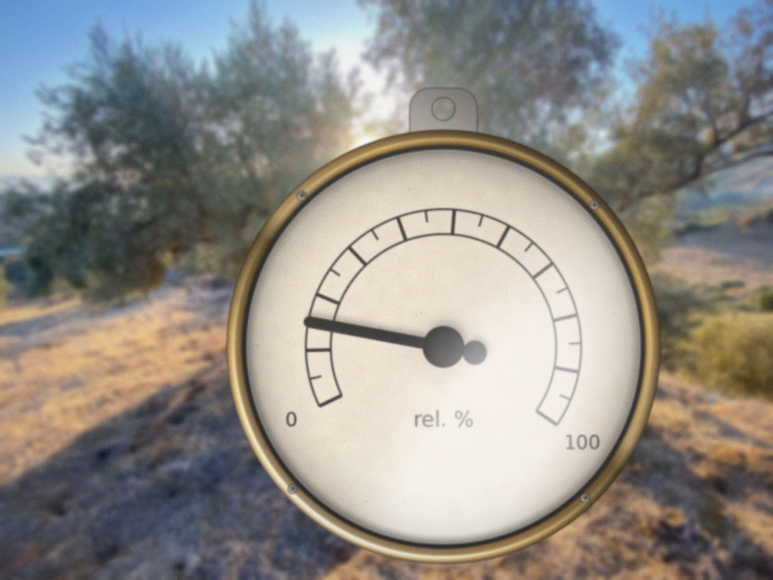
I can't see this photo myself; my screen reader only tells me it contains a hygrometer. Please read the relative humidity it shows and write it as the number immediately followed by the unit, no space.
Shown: 15%
